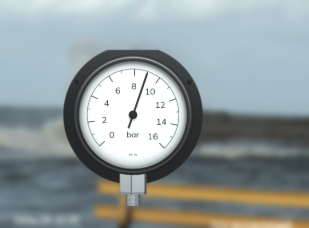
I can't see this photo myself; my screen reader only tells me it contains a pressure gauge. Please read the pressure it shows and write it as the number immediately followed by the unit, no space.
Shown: 9bar
